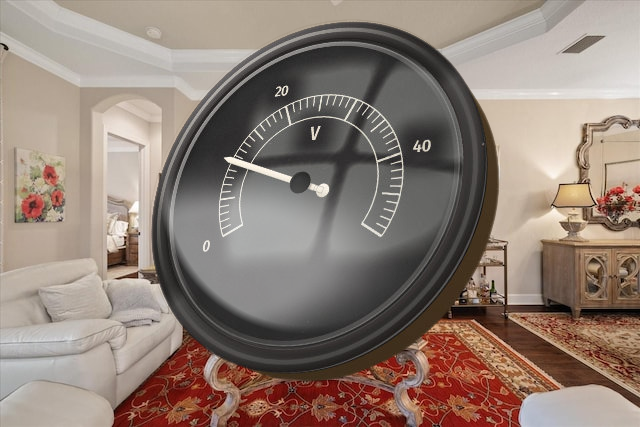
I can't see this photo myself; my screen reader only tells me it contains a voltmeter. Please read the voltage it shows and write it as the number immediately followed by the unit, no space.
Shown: 10V
